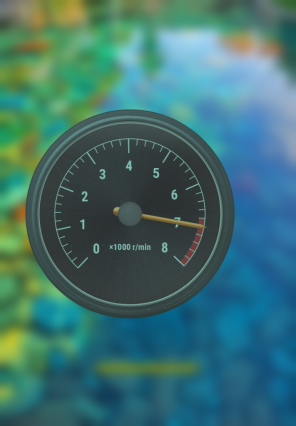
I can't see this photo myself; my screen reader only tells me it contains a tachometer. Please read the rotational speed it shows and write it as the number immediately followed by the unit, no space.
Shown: 7000rpm
